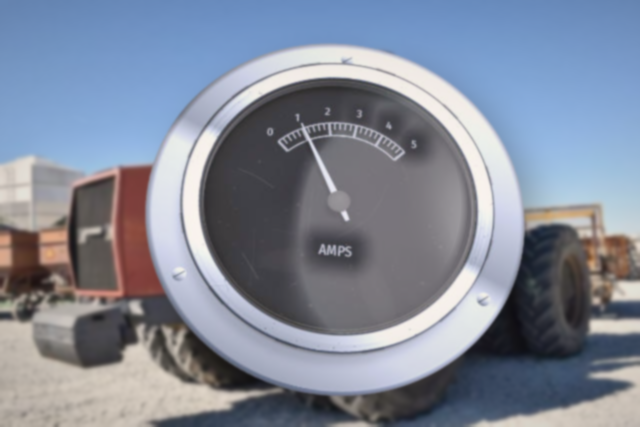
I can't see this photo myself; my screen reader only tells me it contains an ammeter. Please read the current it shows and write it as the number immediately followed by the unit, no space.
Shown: 1A
